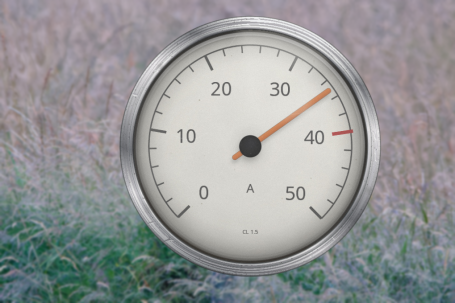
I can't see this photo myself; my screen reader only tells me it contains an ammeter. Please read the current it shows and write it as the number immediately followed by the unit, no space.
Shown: 35A
